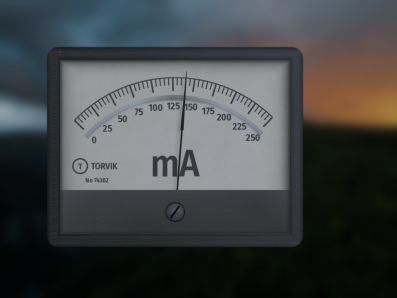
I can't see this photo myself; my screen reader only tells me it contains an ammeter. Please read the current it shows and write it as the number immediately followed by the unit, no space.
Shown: 140mA
